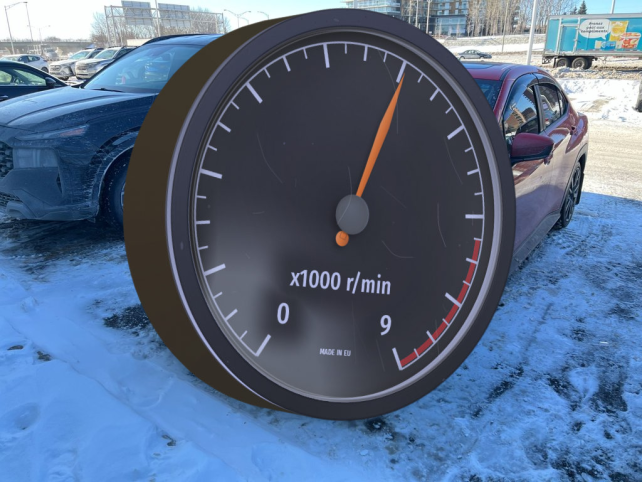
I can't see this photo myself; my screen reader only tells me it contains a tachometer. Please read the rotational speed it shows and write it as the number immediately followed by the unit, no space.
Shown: 5000rpm
